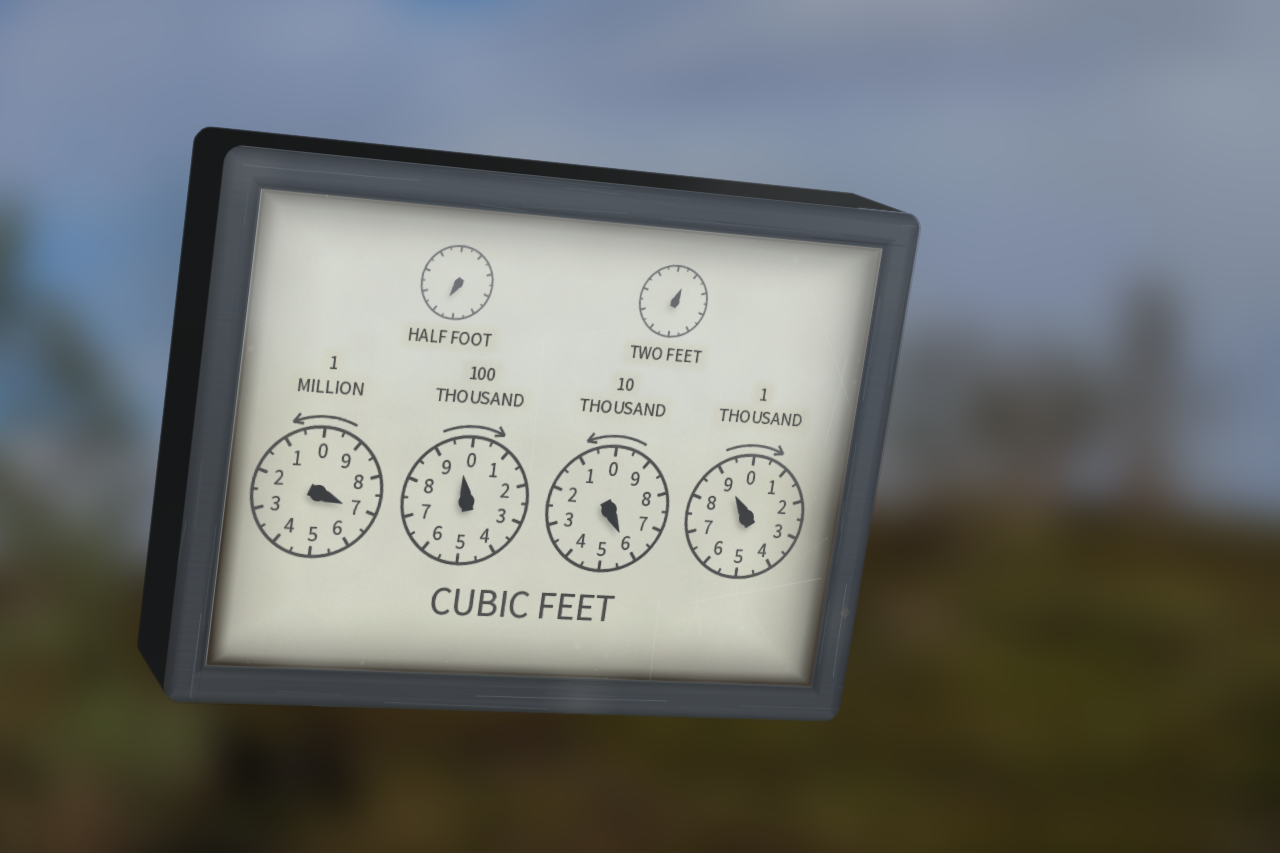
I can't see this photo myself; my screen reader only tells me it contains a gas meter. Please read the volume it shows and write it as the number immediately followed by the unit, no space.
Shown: 695900ft³
